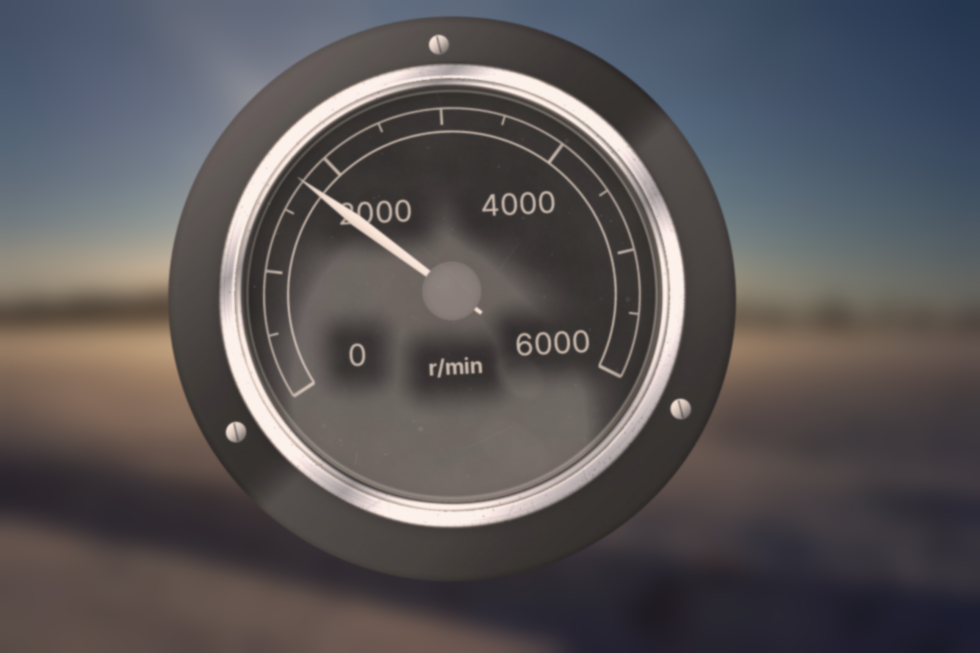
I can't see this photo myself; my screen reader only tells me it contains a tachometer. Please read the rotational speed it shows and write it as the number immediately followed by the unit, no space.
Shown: 1750rpm
